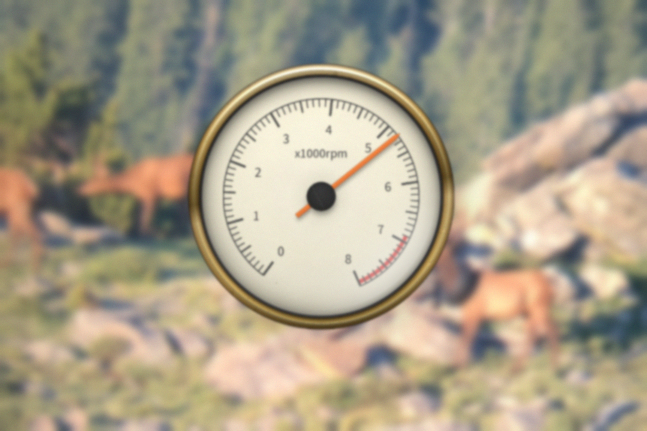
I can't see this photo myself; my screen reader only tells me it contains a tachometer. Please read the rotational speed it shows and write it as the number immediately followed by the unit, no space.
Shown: 5200rpm
